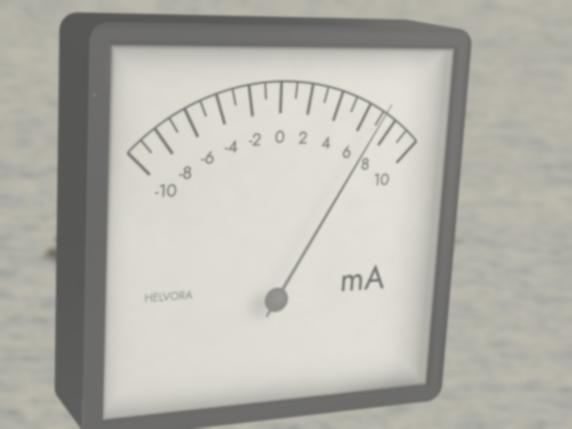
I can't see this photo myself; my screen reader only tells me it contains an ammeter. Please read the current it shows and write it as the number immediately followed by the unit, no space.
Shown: 7mA
